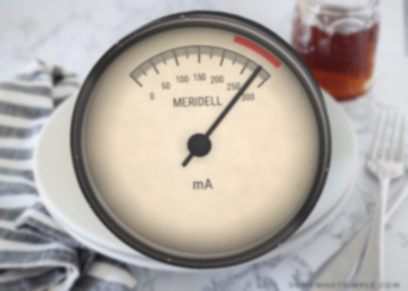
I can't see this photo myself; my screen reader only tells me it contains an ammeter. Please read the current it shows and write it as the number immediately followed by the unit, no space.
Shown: 275mA
